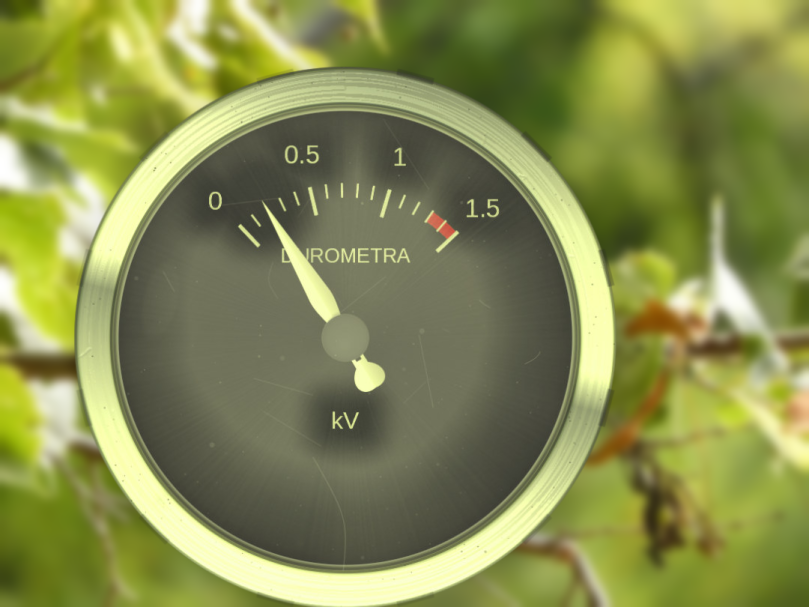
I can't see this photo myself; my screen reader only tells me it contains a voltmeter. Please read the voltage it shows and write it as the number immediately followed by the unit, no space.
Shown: 0.2kV
